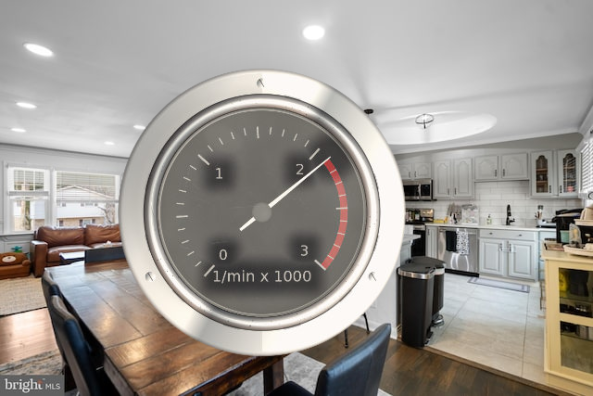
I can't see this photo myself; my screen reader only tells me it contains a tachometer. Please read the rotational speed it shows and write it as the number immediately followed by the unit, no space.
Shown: 2100rpm
